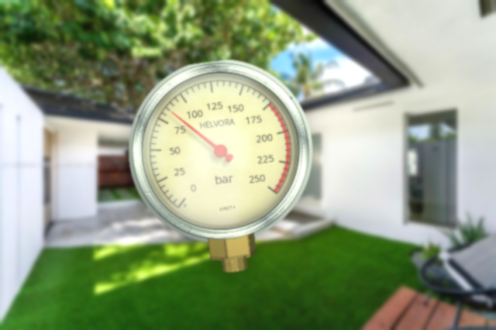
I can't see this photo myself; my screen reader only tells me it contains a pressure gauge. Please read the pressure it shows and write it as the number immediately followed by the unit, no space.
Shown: 85bar
